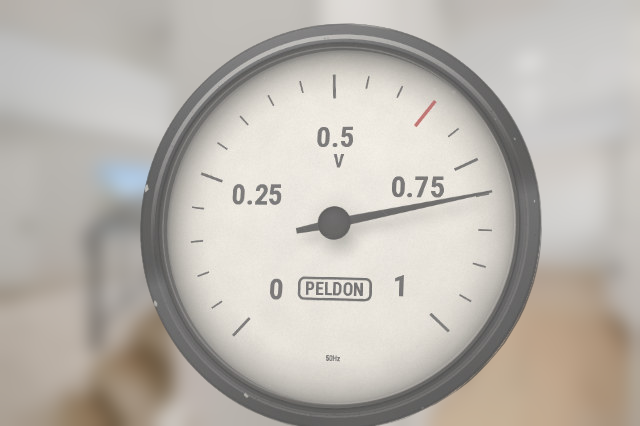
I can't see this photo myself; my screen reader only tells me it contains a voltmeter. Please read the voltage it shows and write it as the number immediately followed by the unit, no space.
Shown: 0.8V
